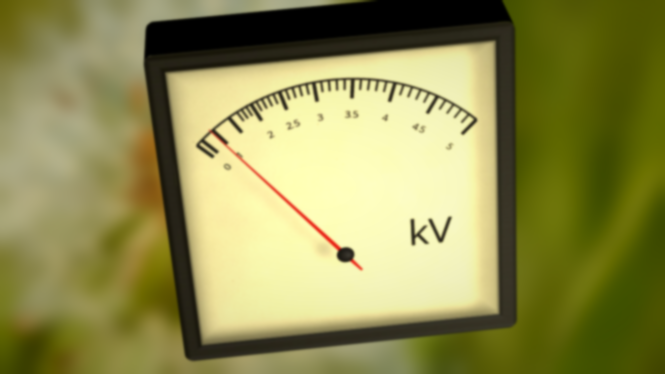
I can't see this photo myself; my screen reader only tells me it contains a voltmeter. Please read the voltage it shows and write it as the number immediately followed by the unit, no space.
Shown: 1kV
